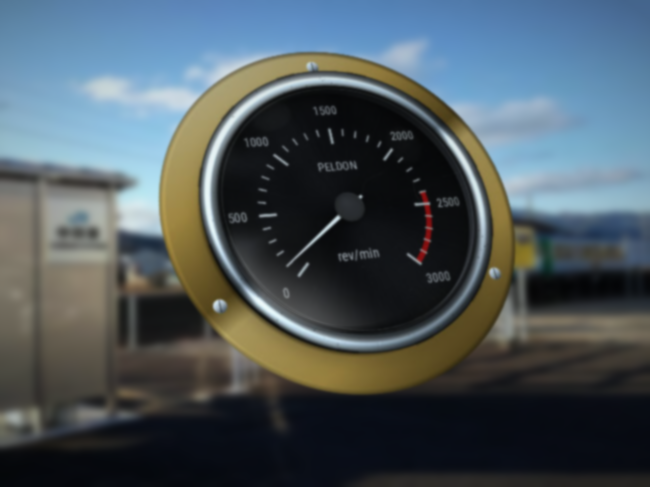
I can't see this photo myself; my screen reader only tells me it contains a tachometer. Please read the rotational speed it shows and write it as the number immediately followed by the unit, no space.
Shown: 100rpm
